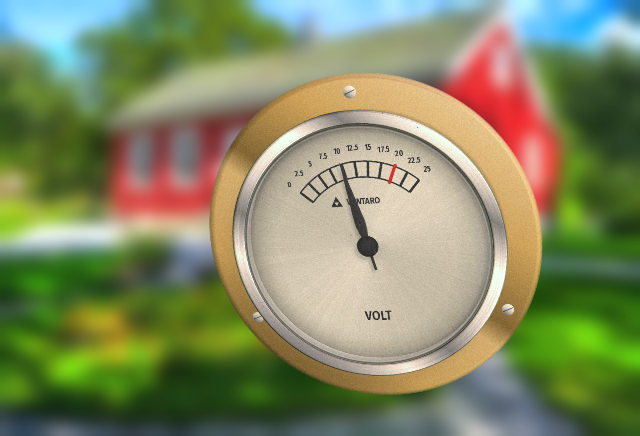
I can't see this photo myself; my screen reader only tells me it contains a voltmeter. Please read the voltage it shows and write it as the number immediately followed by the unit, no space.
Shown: 10V
